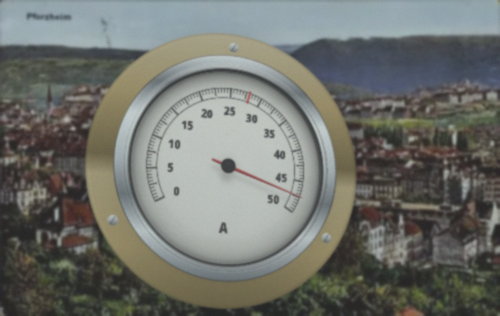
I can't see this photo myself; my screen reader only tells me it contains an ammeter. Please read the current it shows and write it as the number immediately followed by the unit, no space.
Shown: 47.5A
